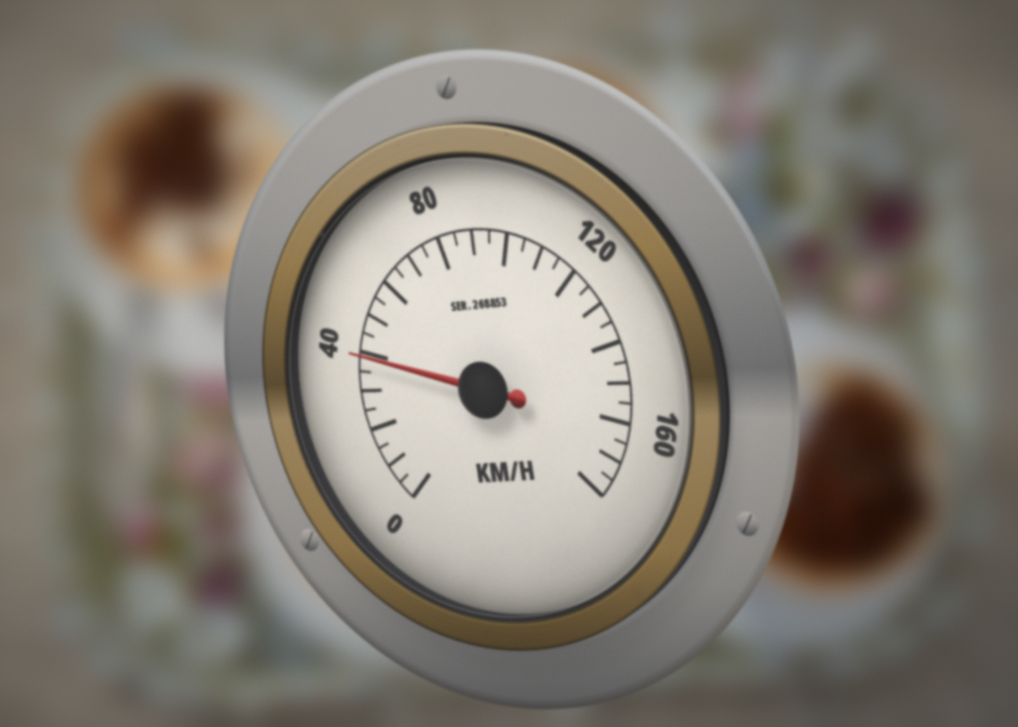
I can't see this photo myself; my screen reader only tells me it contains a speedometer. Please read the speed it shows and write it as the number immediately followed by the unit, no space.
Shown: 40km/h
